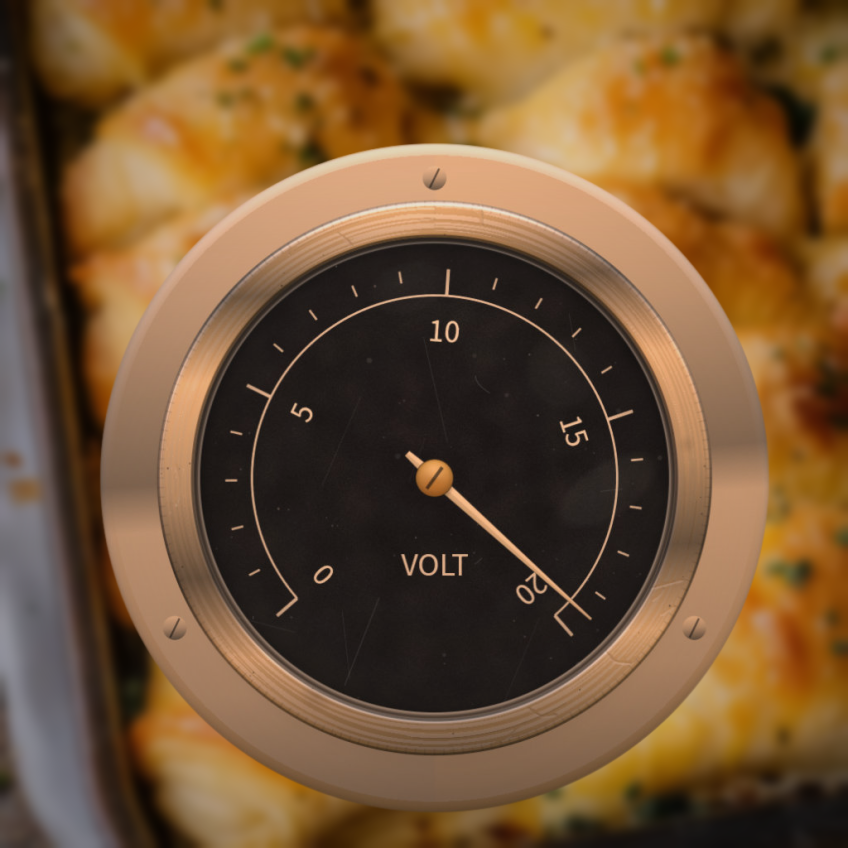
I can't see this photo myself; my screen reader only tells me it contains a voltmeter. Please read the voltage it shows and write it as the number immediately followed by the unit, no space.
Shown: 19.5V
